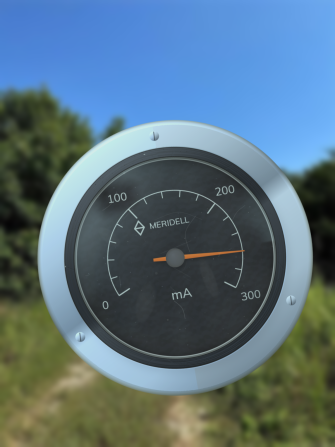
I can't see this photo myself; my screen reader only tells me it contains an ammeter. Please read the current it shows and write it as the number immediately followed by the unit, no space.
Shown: 260mA
